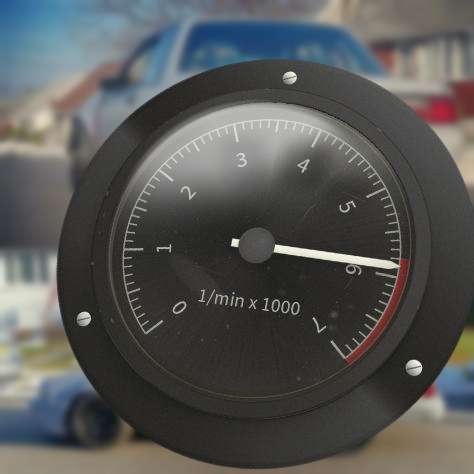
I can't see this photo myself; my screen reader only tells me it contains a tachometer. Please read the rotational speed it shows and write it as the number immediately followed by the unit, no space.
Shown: 5900rpm
